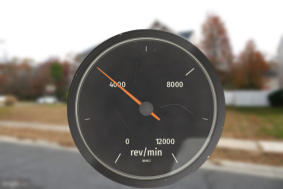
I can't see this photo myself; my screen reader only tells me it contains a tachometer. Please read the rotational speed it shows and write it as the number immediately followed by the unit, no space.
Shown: 4000rpm
